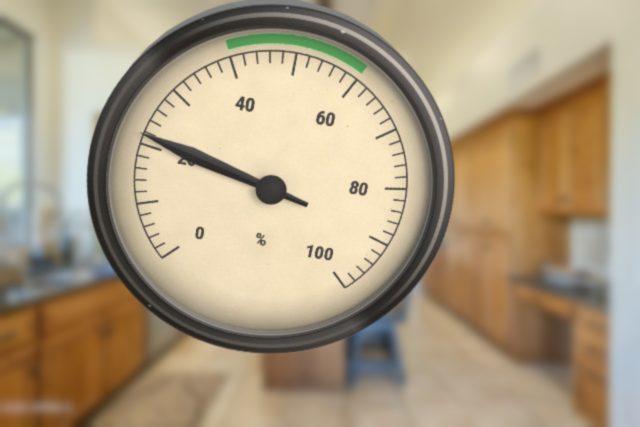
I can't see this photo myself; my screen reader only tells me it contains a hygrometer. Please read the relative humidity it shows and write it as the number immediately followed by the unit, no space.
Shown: 22%
